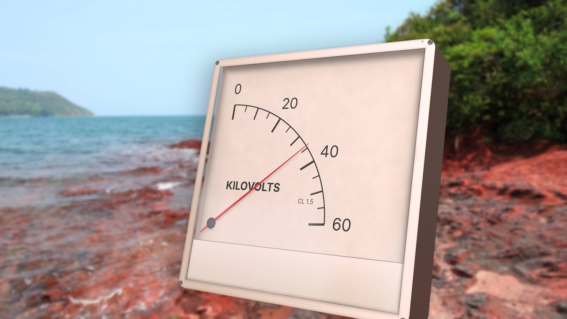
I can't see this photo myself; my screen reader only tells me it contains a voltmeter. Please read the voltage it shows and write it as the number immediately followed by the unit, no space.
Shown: 35kV
